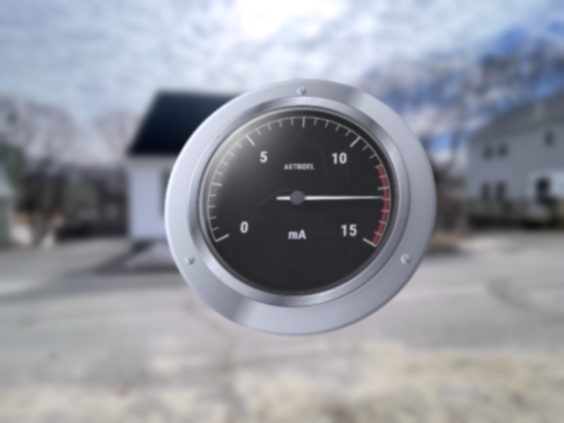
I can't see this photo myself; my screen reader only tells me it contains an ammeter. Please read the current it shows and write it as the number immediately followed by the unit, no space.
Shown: 13mA
